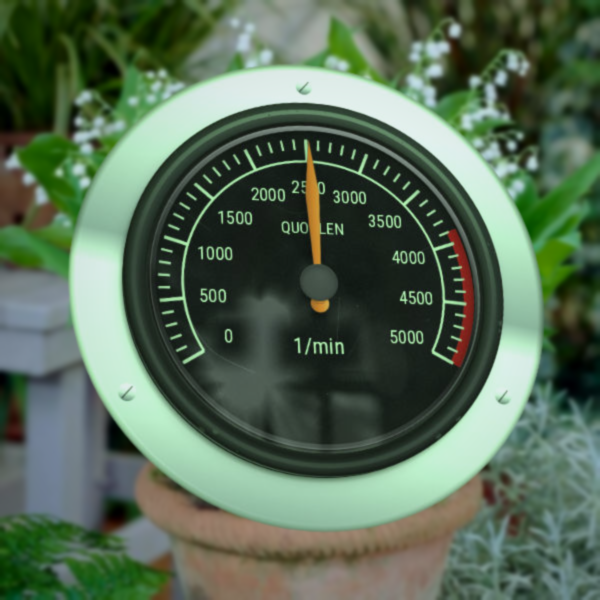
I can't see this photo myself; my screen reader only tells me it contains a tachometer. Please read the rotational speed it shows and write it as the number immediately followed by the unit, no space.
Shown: 2500rpm
